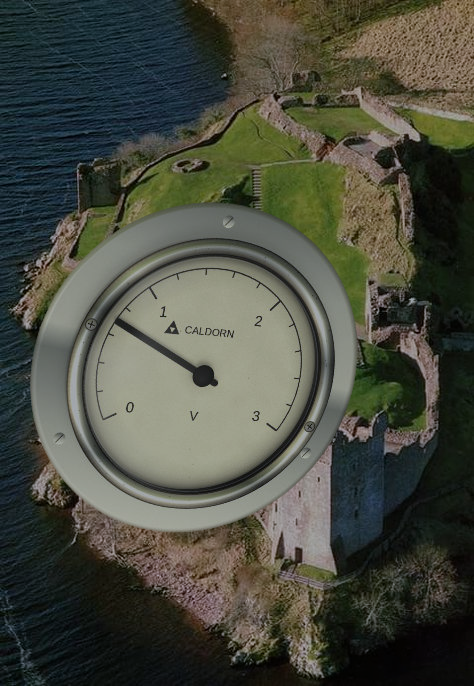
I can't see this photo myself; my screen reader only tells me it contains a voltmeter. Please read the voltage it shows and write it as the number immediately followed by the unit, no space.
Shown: 0.7V
